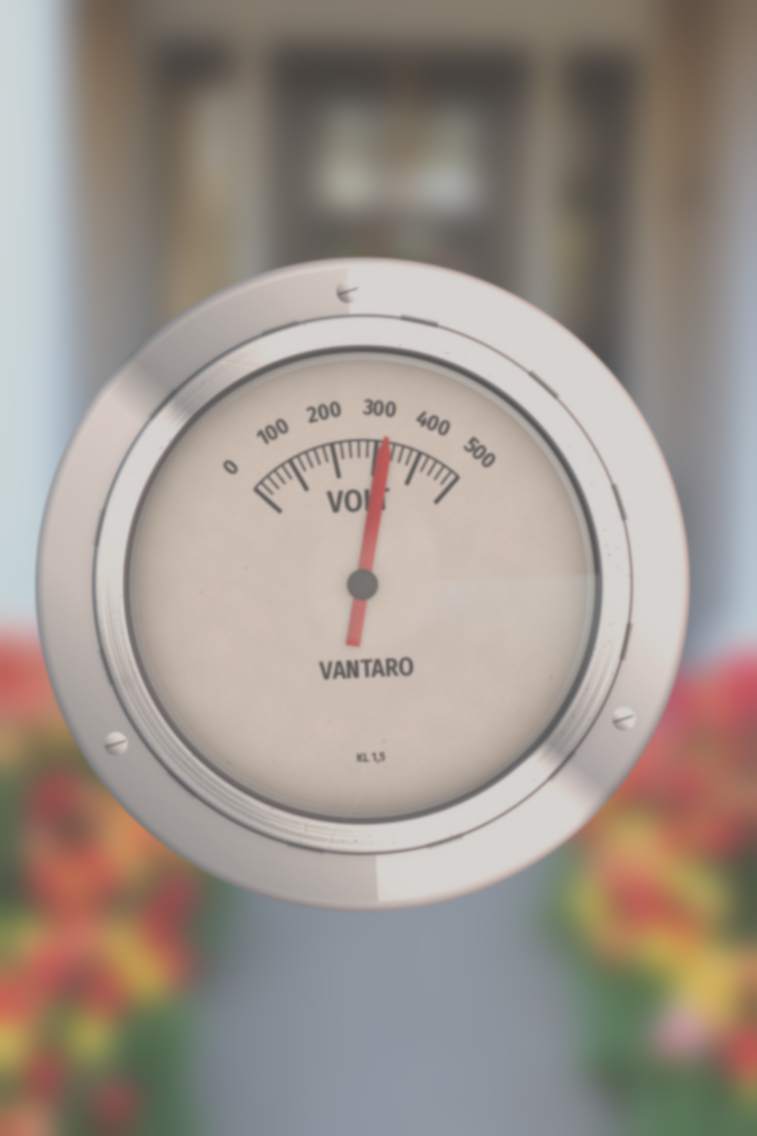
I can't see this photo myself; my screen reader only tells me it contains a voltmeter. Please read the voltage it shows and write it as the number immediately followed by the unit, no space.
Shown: 320V
